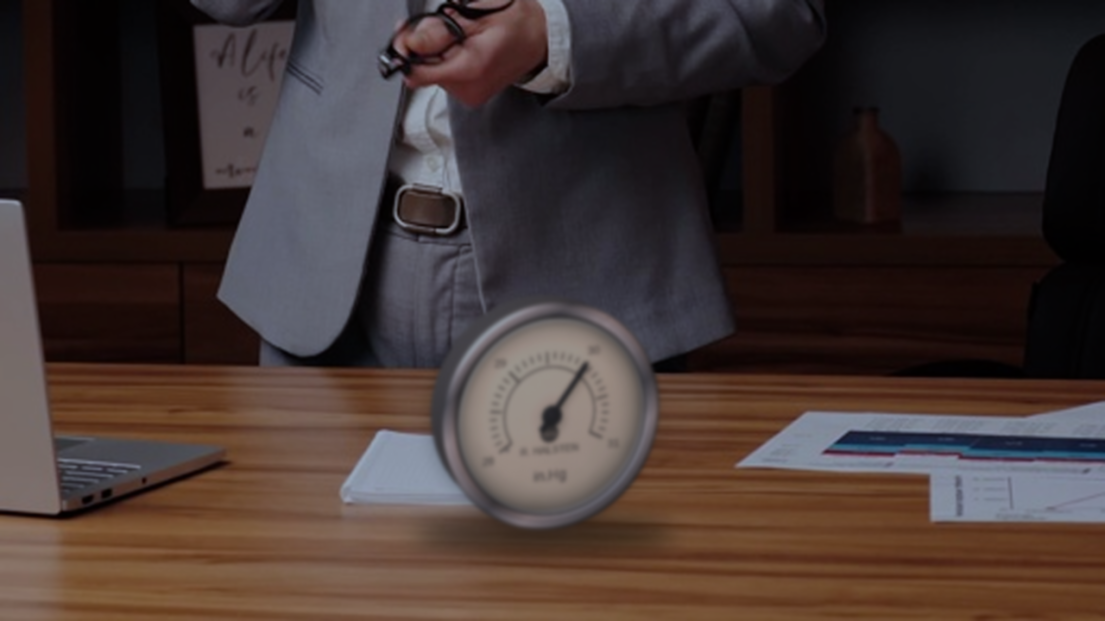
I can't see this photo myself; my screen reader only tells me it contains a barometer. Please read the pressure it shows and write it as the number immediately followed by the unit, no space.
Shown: 30inHg
